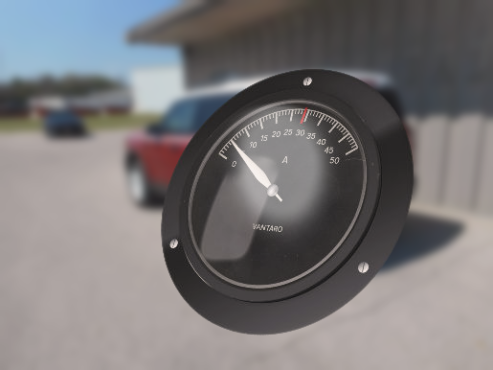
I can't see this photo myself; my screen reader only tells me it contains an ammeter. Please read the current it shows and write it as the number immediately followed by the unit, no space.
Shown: 5A
